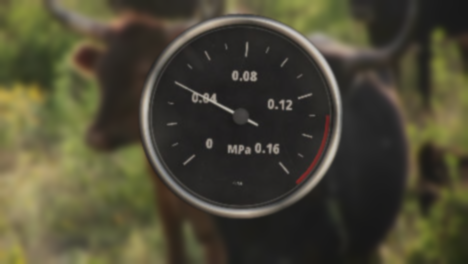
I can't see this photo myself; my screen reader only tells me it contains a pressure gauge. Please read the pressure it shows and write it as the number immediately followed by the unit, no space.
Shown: 0.04MPa
